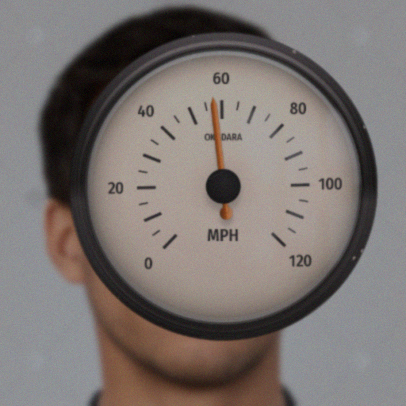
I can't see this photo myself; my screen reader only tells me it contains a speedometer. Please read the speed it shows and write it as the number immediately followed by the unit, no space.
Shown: 57.5mph
